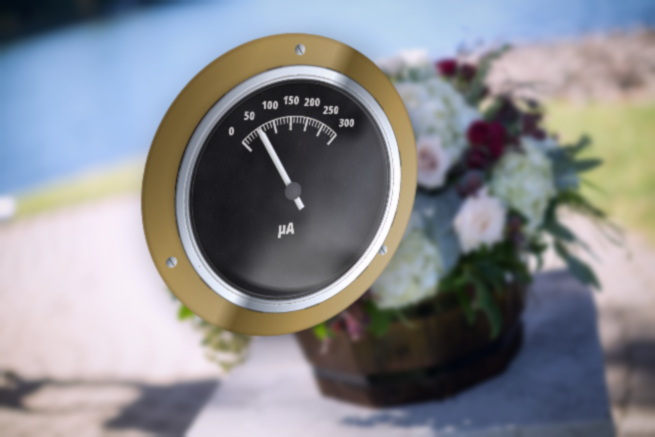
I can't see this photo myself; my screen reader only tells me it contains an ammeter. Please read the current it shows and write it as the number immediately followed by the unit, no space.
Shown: 50µA
